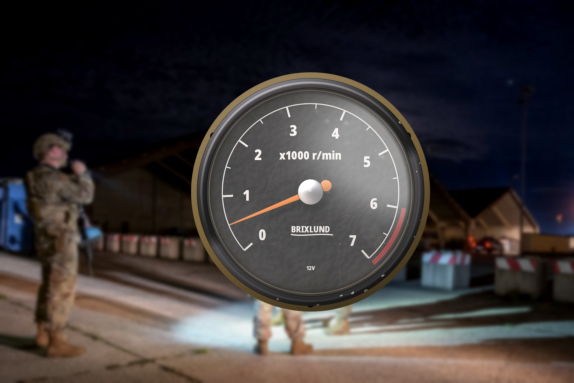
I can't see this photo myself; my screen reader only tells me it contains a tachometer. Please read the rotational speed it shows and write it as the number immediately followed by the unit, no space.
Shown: 500rpm
